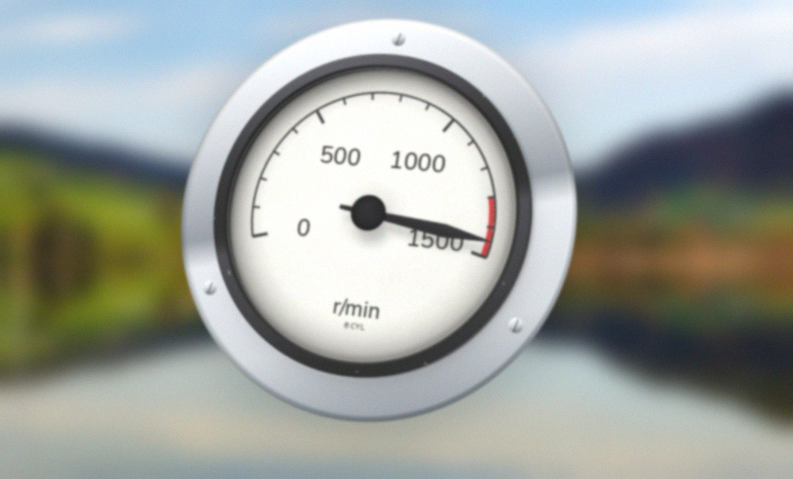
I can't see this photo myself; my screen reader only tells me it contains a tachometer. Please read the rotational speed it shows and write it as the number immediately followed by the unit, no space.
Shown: 1450rpm
